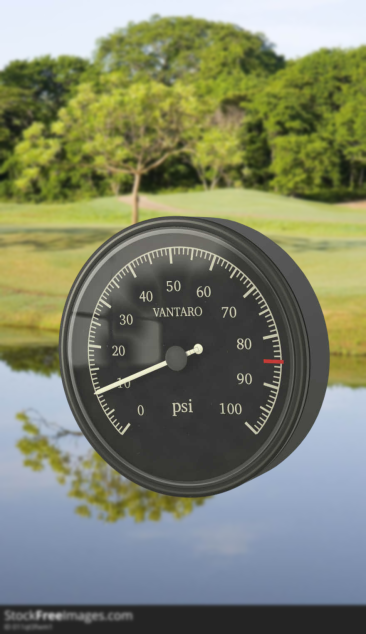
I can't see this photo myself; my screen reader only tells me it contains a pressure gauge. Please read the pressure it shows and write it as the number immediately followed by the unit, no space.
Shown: 10psi
